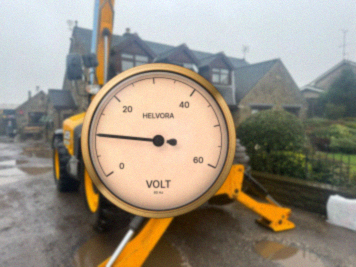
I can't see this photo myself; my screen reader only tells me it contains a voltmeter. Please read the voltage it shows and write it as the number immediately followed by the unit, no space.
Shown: 10V
